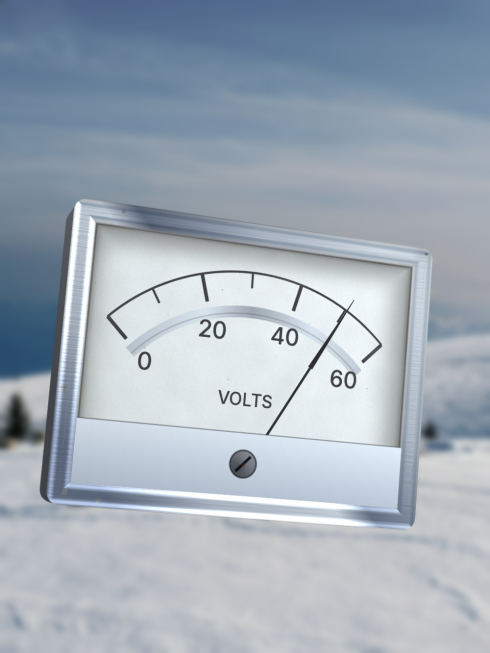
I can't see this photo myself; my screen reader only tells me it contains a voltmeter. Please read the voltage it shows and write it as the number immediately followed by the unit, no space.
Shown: 50V
